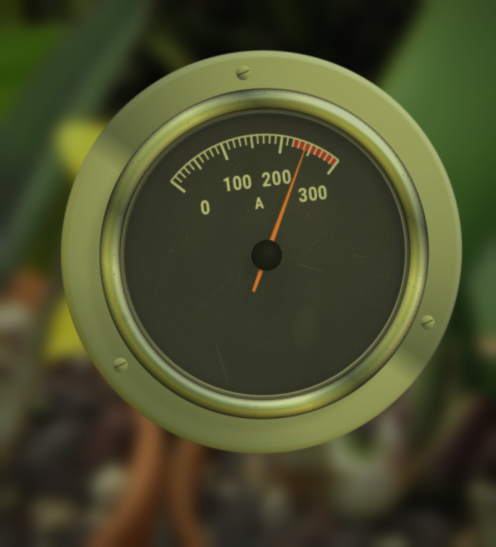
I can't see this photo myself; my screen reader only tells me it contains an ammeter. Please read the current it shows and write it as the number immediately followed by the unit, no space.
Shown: 240A
